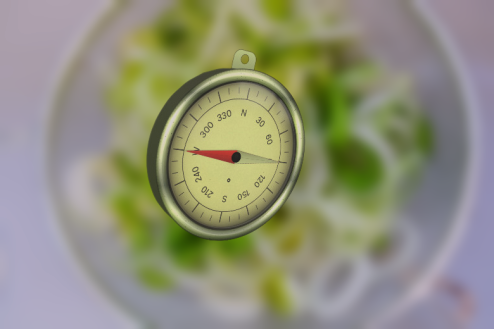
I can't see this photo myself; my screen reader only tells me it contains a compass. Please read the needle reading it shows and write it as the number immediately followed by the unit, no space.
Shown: 270°
